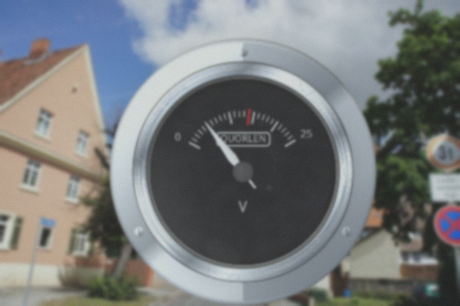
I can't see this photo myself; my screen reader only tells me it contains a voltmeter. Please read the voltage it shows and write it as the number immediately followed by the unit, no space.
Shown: 5V
